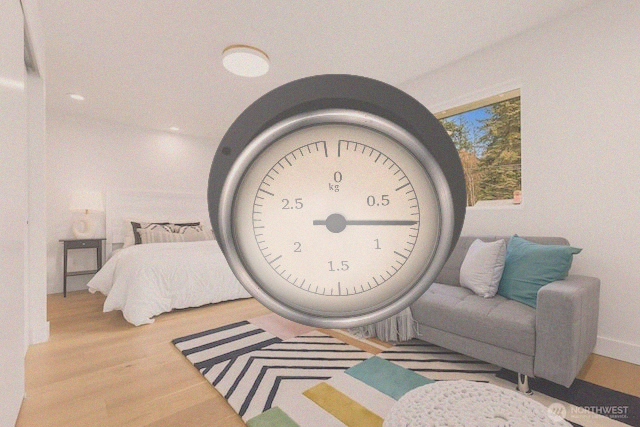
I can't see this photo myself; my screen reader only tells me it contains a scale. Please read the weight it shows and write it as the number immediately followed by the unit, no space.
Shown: 0.75kg
